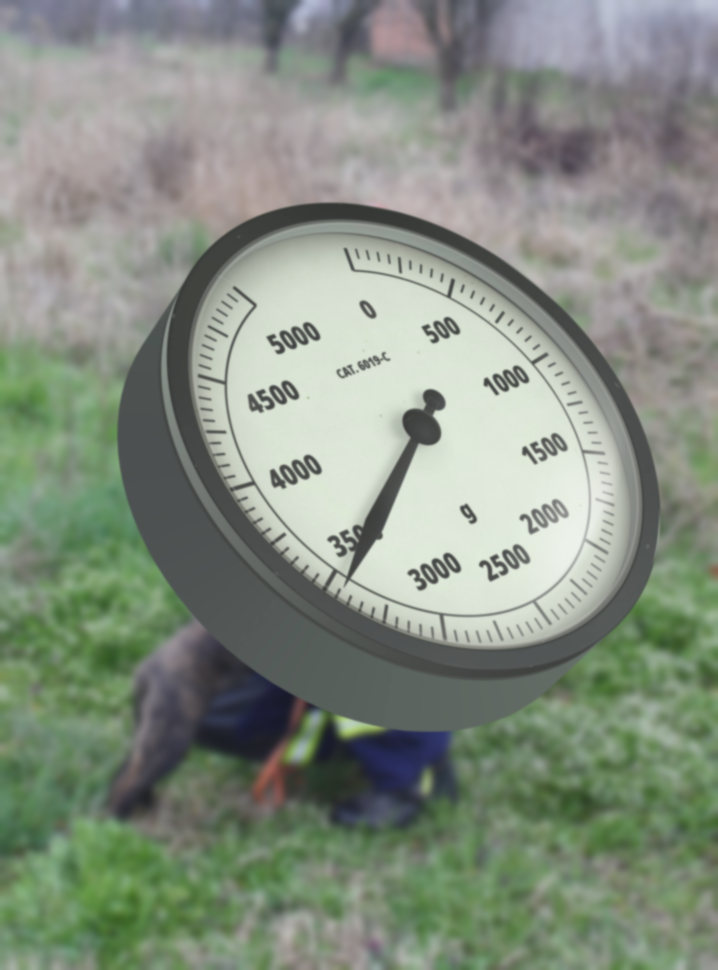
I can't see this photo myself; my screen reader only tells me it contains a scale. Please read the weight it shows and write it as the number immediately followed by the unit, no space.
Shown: 3450g
